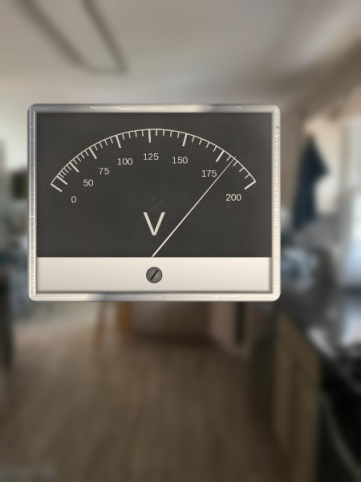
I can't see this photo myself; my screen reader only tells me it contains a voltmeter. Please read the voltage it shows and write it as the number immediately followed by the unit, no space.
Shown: 182.5V
